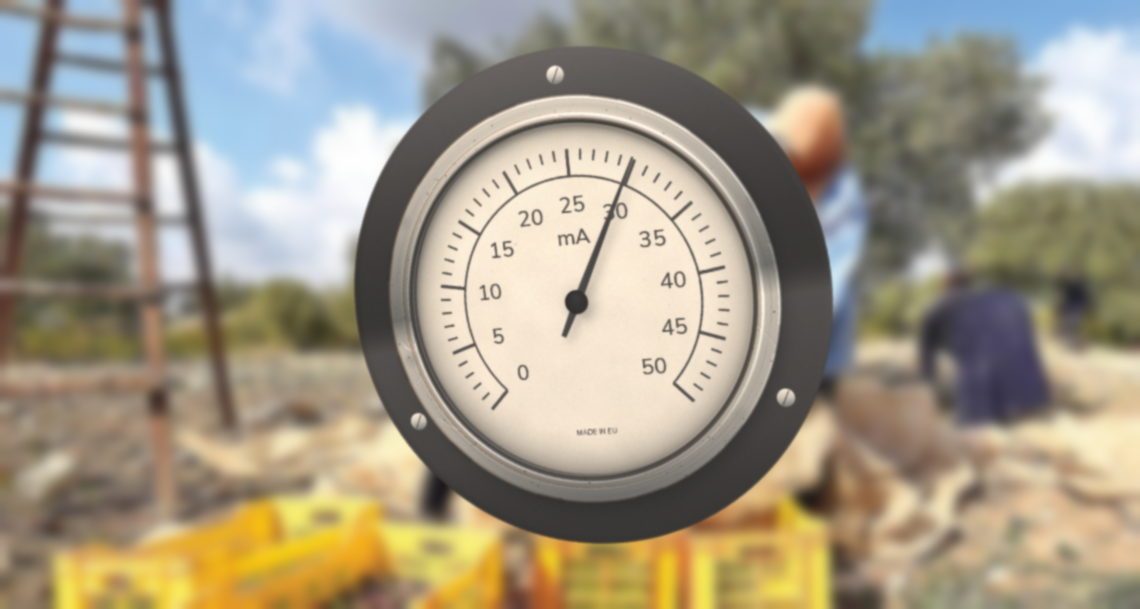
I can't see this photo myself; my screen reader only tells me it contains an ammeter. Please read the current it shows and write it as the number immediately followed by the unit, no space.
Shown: 30mA
